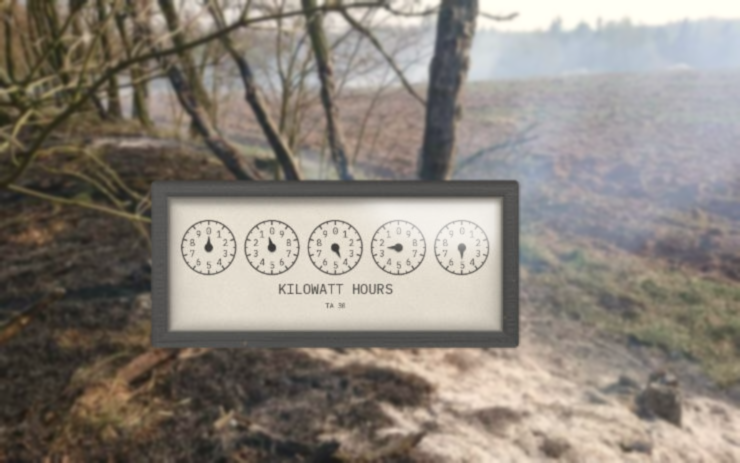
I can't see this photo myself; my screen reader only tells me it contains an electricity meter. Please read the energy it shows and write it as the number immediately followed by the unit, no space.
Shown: 425kWh
